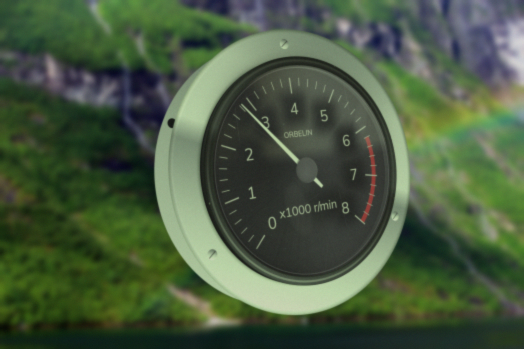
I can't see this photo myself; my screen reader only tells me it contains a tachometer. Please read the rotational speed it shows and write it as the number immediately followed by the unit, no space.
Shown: 2800rpm
